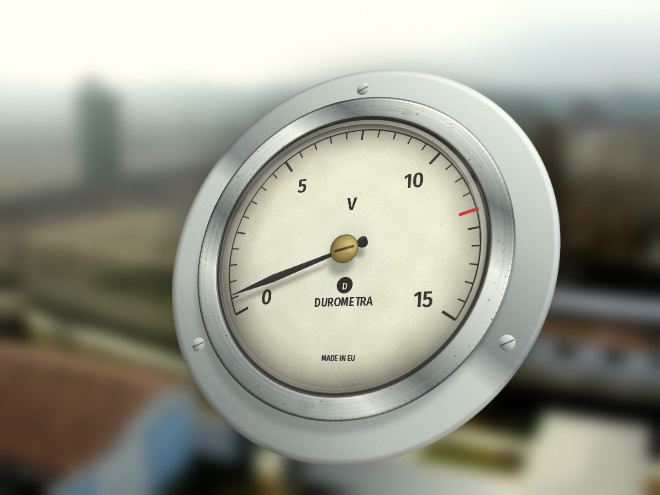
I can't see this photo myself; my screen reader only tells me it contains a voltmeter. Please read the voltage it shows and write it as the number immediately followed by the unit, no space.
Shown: 0.5V
